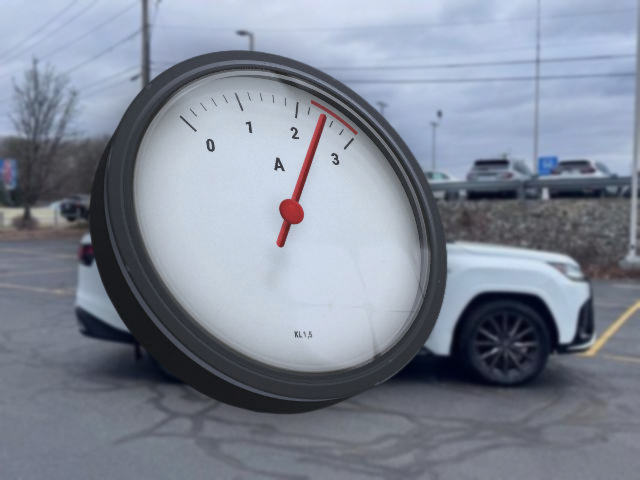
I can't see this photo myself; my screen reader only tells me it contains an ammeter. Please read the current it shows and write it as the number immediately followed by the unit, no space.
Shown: 2.4A
